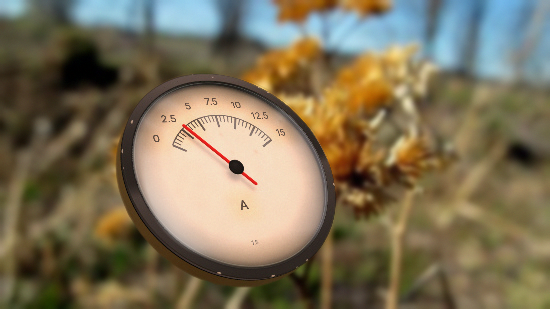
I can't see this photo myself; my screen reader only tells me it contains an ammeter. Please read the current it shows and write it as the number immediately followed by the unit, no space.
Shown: 2.5A
